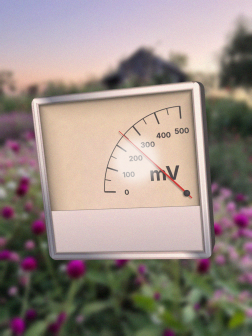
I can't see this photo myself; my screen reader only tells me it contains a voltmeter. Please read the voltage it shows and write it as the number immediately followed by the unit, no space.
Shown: 250mV
